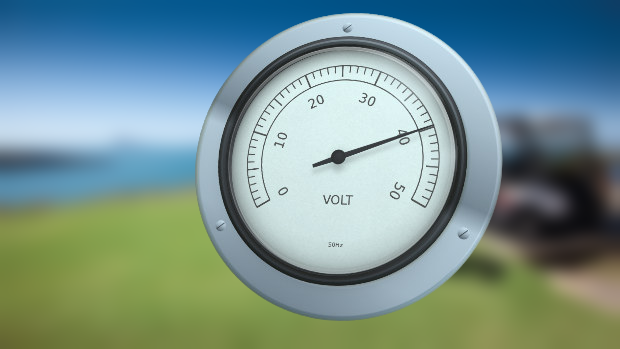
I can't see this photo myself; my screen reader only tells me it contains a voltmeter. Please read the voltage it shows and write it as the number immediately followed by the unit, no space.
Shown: 40V
